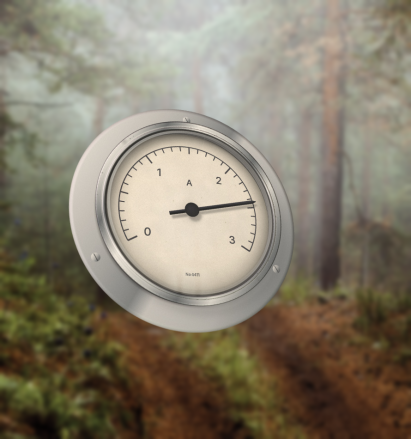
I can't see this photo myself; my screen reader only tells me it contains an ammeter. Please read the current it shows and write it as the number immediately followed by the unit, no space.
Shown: 2.45A
